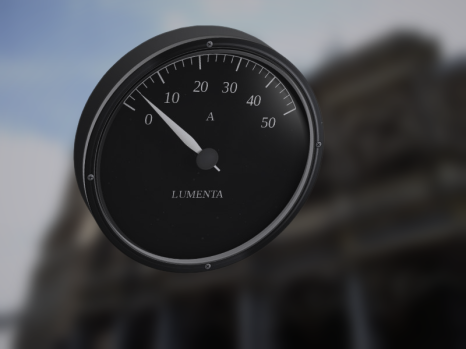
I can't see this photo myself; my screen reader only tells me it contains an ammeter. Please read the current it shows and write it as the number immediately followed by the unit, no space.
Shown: 4A
